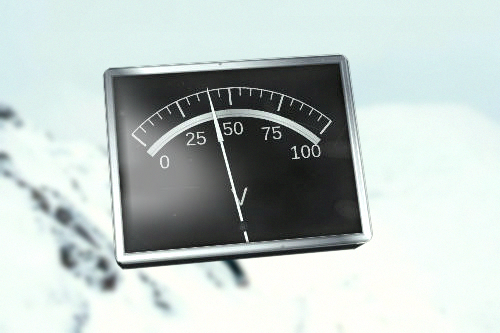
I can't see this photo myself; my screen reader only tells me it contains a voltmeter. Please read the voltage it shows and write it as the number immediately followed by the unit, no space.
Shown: 40V
